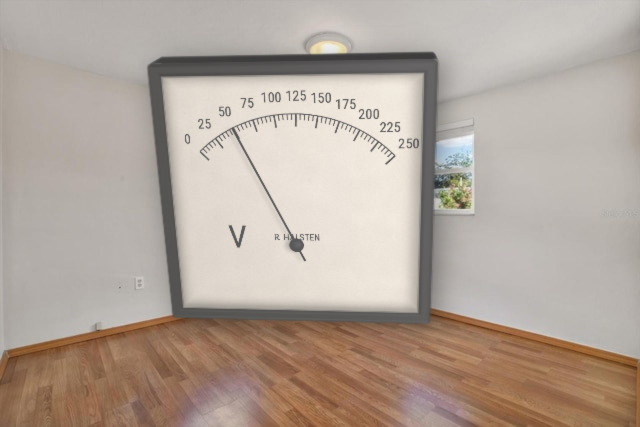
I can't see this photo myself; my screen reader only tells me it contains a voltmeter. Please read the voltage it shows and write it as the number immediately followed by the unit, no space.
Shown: 50V
